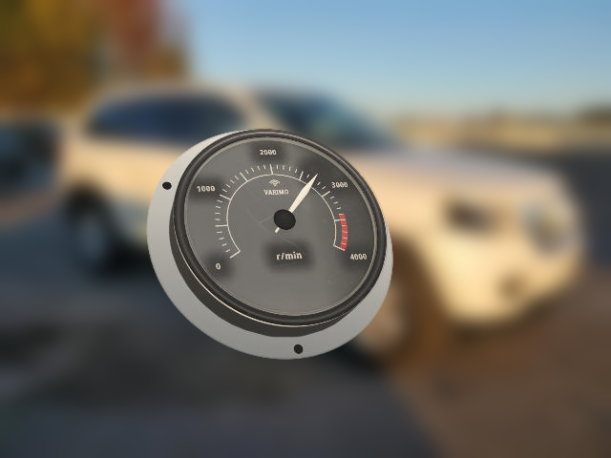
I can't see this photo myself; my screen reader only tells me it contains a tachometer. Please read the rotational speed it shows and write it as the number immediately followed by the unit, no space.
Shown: 2700rpm
